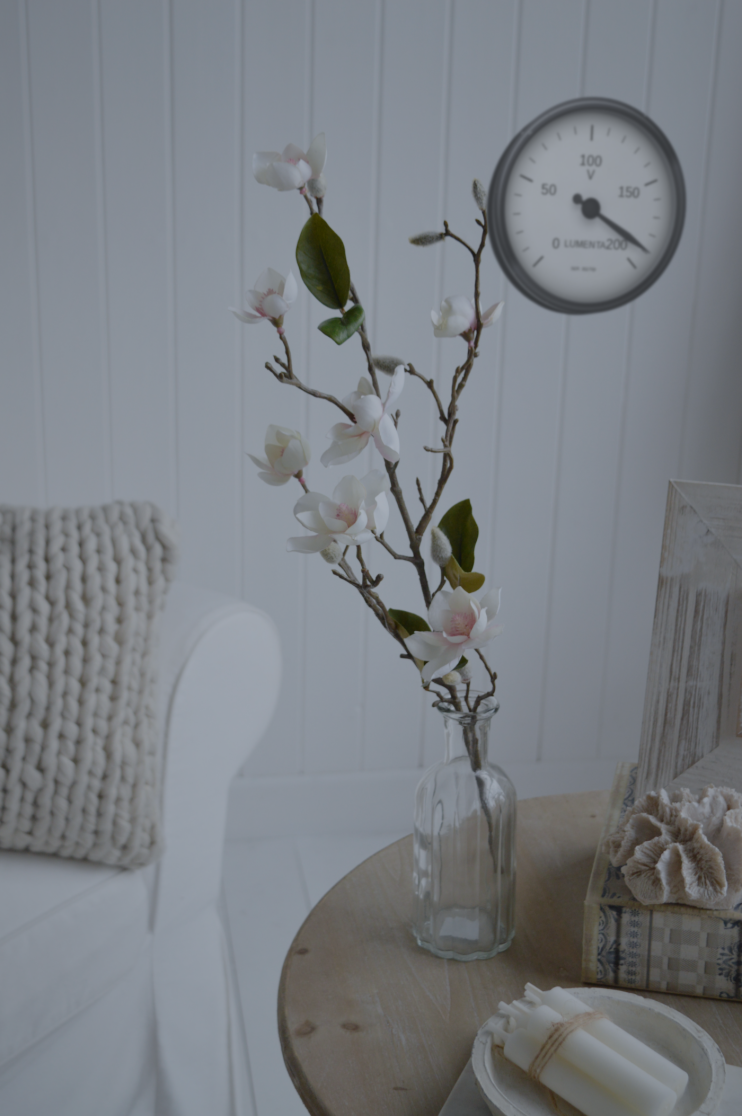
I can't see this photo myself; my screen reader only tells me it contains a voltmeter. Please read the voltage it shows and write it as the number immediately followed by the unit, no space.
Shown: 190V
